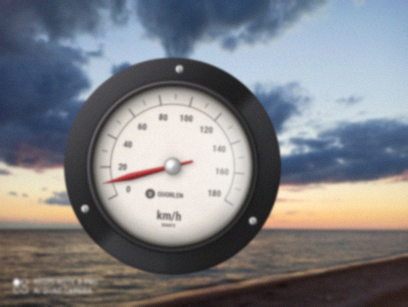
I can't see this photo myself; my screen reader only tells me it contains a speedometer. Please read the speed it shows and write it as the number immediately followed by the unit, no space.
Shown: 10km/h
